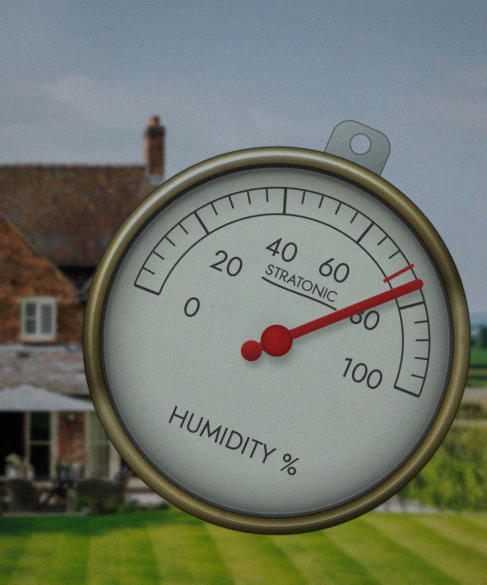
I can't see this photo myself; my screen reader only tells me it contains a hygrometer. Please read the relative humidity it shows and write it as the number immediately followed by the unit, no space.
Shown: 76%
